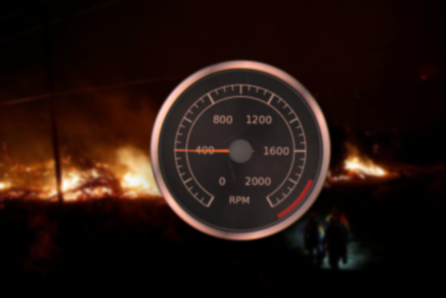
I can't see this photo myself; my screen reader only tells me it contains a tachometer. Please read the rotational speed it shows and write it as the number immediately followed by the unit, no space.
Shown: 400rpm
